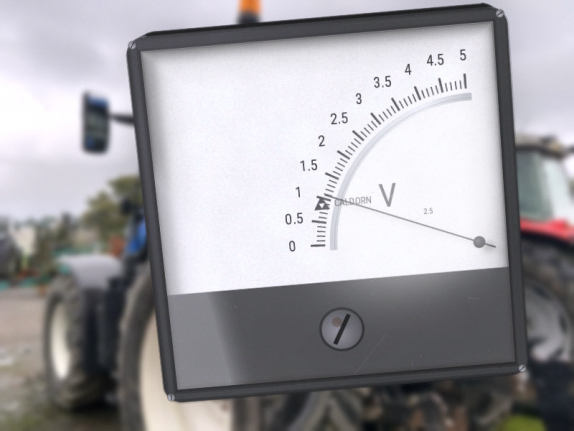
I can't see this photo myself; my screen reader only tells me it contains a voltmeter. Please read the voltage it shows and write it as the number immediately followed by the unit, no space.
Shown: 1.1V
